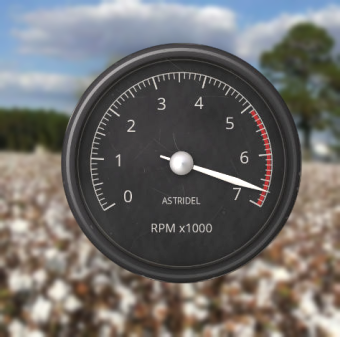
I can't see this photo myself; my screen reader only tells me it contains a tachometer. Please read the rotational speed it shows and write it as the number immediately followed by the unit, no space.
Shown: 6700rpm
